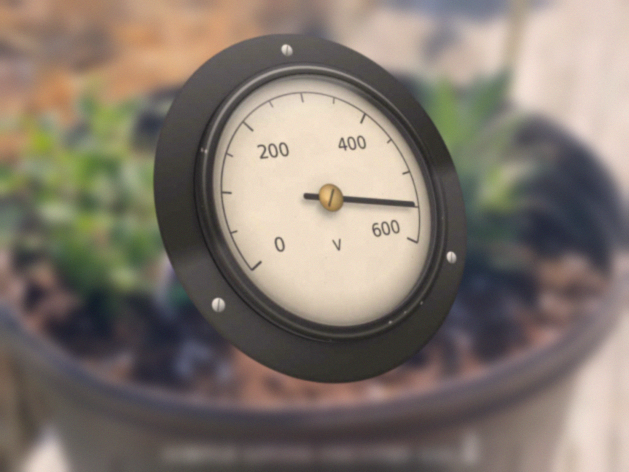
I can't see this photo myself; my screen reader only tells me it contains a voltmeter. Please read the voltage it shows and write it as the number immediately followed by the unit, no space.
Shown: 550V
